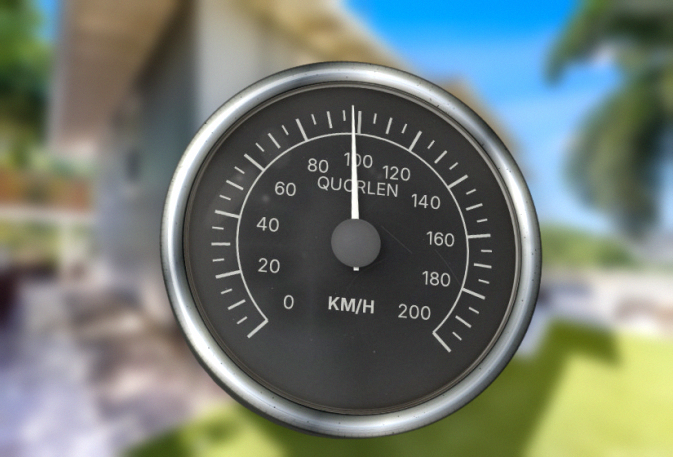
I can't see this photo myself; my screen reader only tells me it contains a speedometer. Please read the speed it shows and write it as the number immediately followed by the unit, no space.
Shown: 97.5km/h
